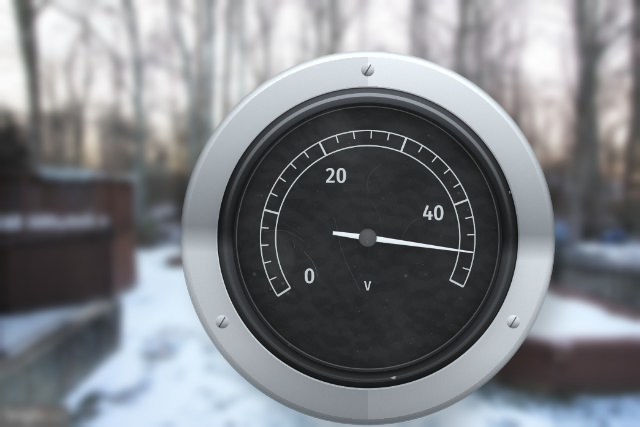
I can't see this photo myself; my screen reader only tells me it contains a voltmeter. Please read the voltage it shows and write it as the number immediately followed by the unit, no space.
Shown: 46V
